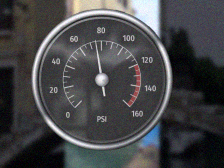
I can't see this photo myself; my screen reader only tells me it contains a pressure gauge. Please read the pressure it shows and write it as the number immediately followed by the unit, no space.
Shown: 75psi
